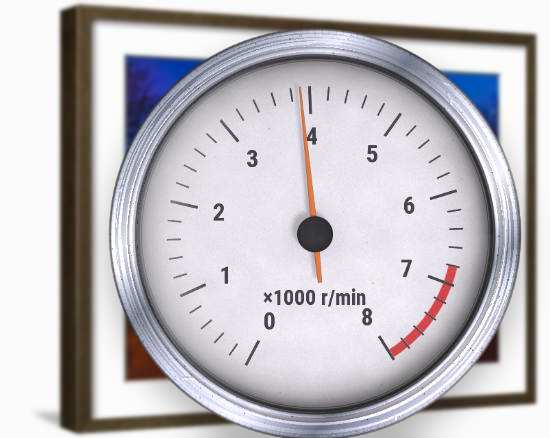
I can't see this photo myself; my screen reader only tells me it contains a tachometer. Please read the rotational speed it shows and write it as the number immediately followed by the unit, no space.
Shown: 3900rpm
